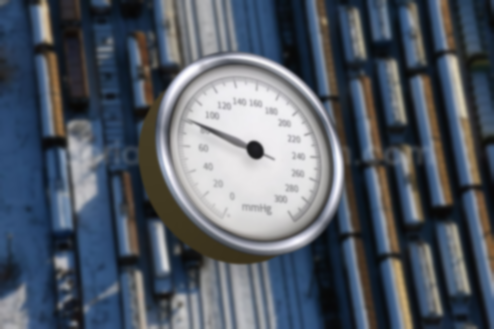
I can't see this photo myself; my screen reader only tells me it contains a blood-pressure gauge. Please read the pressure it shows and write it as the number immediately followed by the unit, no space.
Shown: 80mmHg
